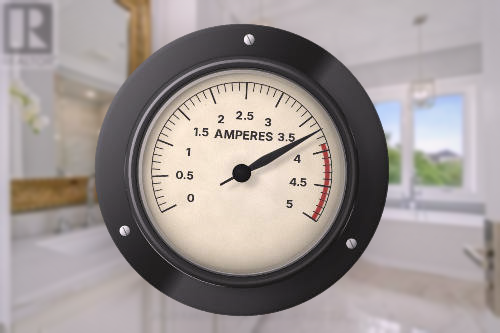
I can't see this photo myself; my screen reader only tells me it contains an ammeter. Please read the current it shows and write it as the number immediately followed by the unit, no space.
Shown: 3.7A
